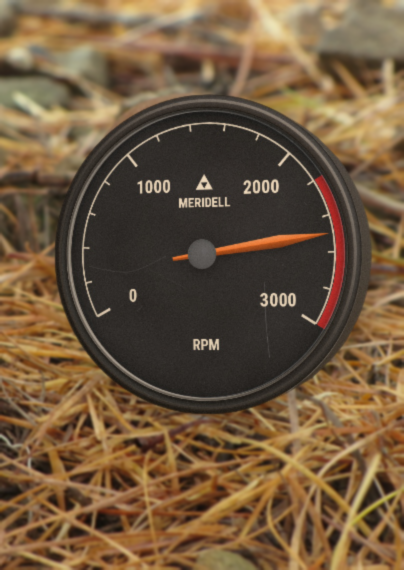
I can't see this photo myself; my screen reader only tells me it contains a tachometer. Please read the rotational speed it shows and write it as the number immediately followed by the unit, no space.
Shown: 2500rpm
